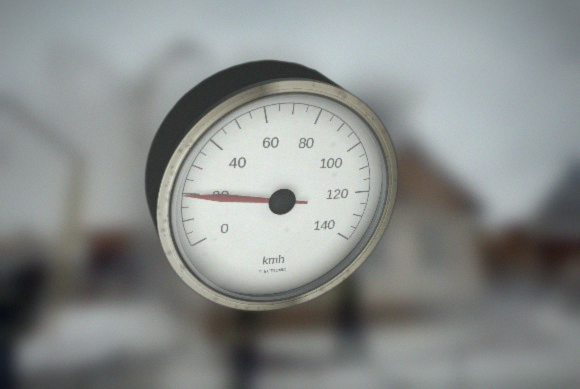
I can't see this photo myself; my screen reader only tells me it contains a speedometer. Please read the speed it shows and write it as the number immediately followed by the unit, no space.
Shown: 20km/h
